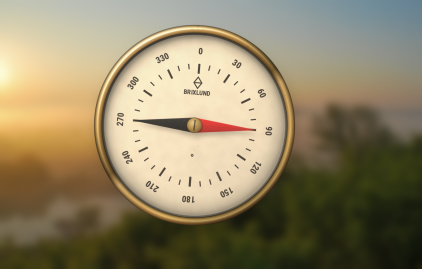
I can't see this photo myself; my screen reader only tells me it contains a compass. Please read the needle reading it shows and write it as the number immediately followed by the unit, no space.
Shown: 90°
